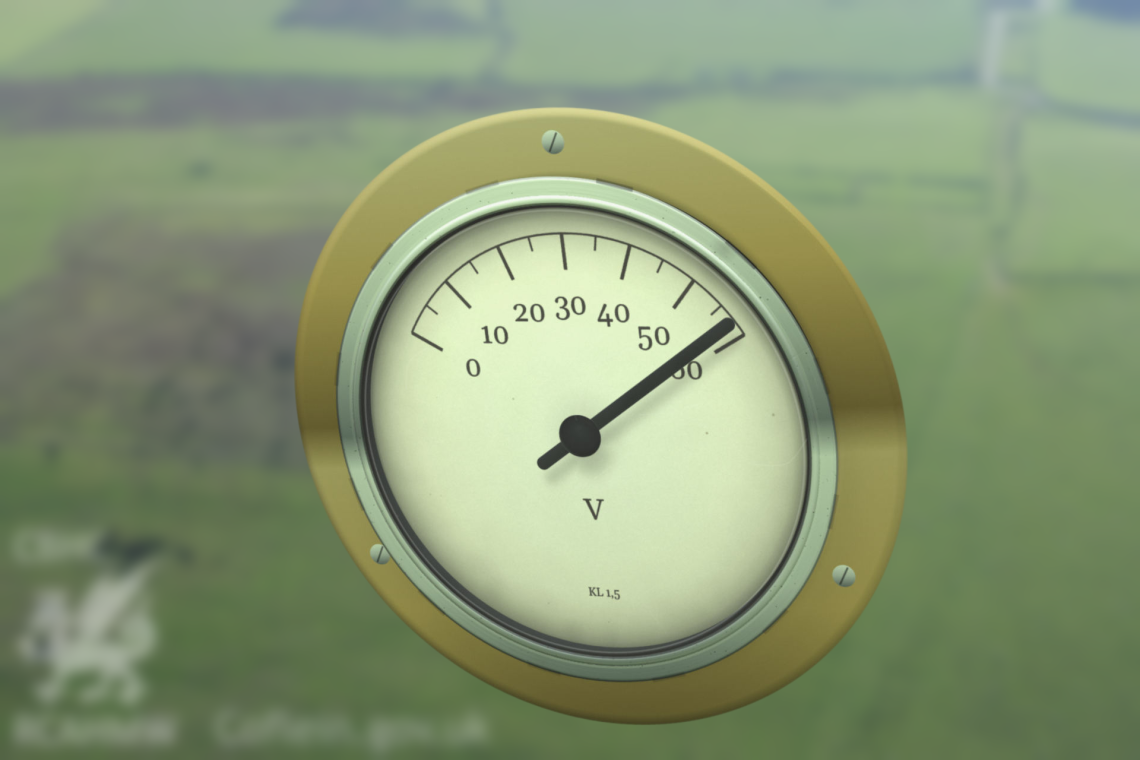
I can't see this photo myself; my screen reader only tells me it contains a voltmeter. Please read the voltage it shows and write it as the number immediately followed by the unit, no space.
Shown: 57.5V
